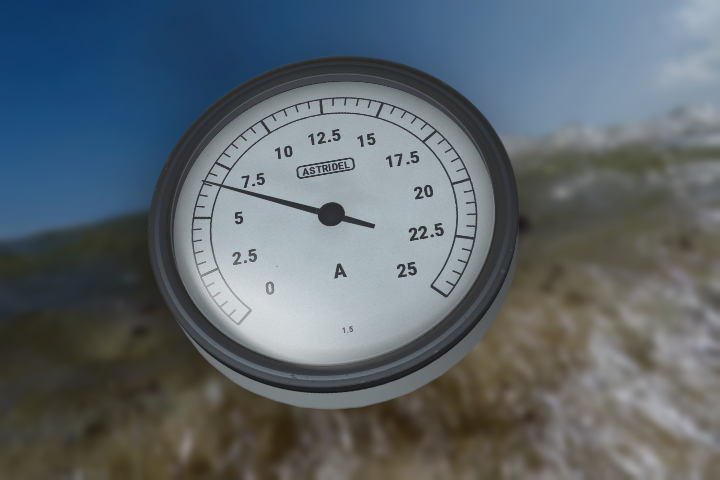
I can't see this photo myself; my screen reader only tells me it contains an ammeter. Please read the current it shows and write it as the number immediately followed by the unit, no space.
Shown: 6.5A
